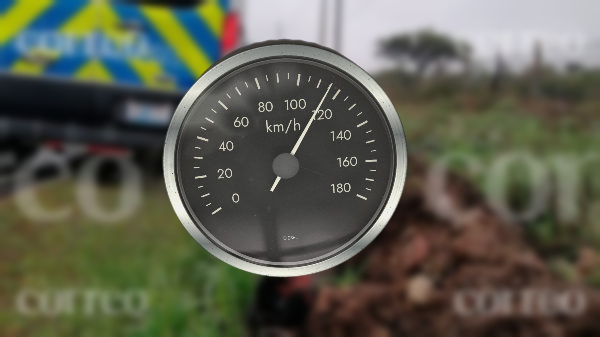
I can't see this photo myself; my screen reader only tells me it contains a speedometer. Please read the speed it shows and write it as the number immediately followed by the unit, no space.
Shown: 115km/h
